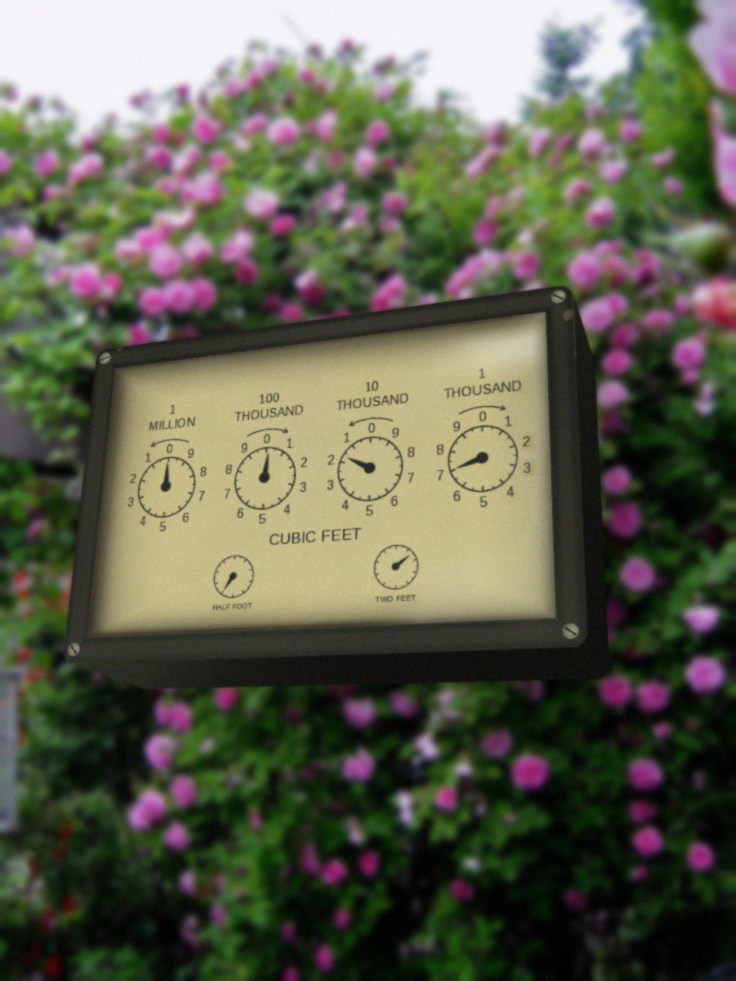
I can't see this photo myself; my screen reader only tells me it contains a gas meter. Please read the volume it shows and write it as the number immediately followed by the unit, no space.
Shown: 1700ft³
